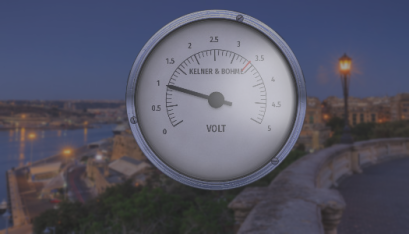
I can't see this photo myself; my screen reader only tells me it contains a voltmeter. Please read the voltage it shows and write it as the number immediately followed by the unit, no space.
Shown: 1V
